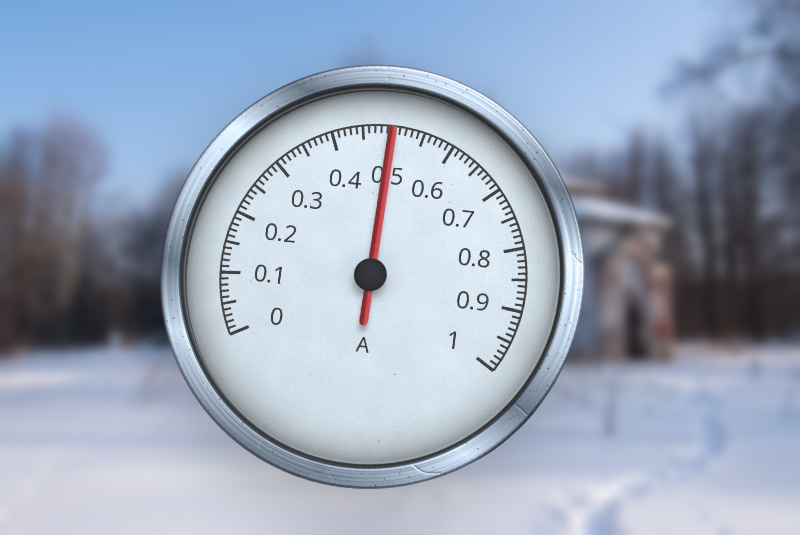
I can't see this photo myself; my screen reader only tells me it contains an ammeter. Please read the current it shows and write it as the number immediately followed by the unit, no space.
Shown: 0.5A
